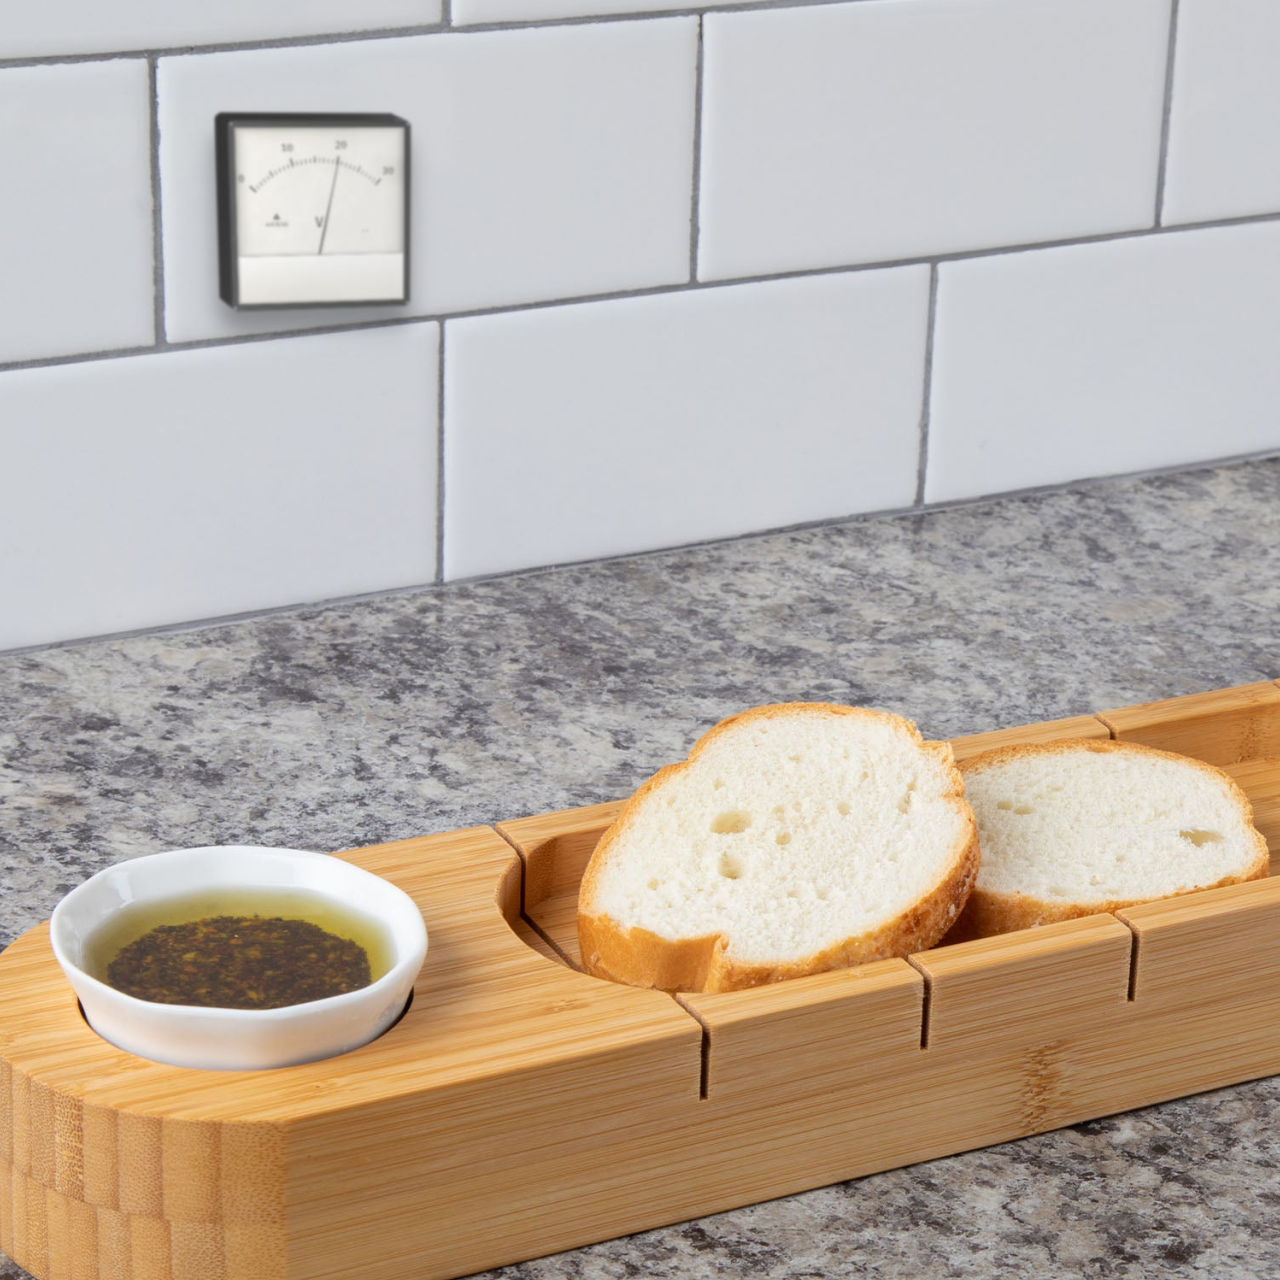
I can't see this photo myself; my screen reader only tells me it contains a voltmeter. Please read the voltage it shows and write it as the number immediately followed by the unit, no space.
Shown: 20V
